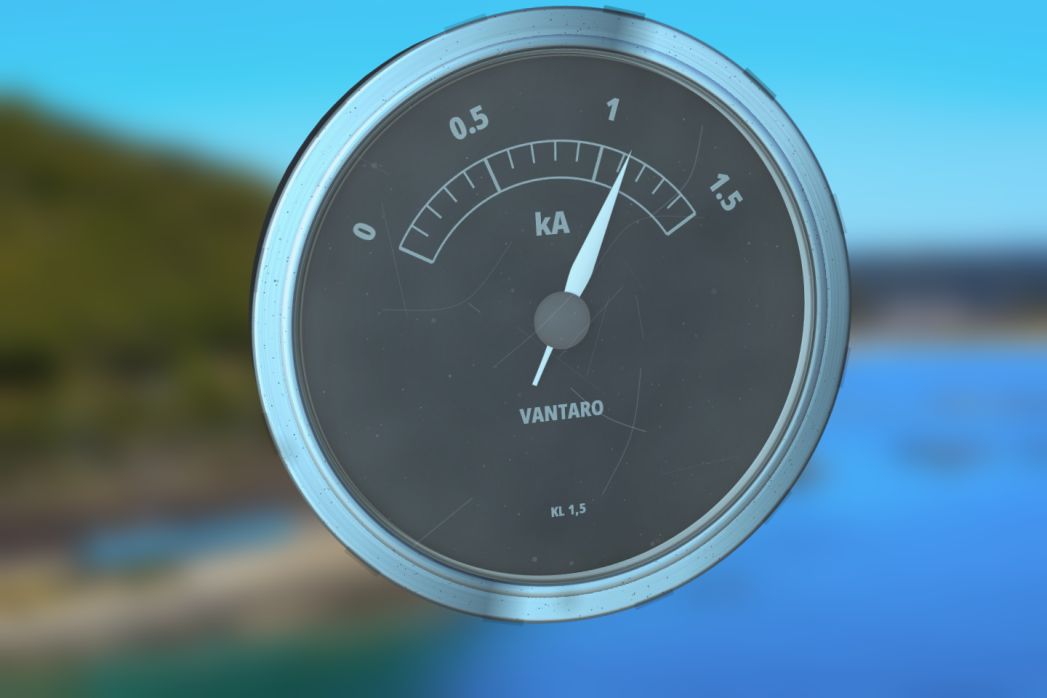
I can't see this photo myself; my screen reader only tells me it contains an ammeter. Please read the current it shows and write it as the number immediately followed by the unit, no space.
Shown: 1.1kA
